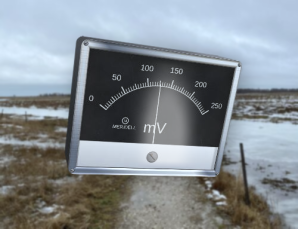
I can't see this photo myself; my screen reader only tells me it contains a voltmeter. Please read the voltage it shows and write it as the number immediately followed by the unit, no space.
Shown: 125mV
